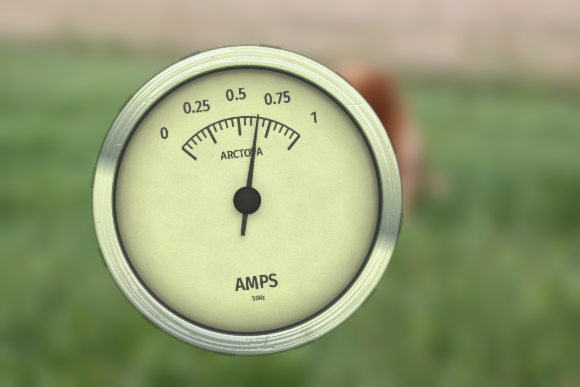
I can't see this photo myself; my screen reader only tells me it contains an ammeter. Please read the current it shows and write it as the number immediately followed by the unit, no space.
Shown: 0.65A
